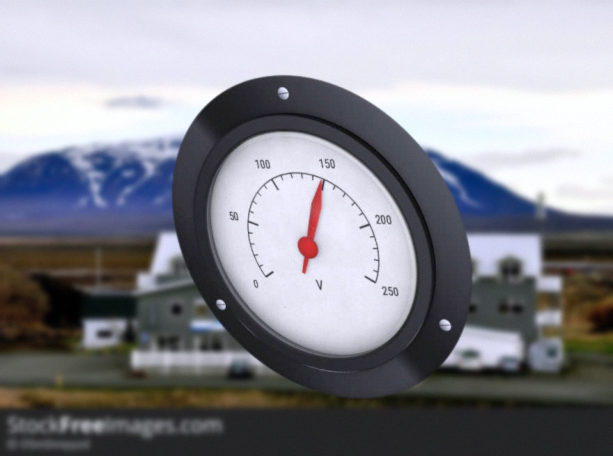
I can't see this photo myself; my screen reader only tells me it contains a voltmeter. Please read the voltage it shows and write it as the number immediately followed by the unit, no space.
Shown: 150V
